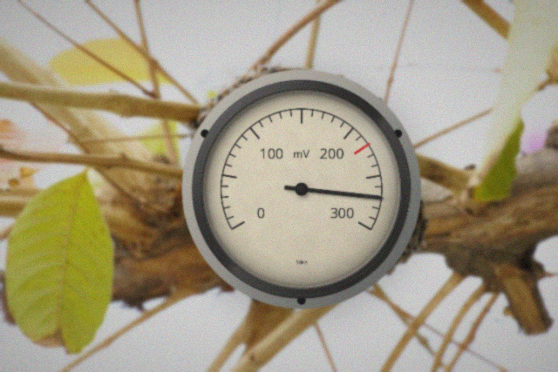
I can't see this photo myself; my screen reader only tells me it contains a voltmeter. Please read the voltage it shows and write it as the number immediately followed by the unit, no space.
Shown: 270mV
